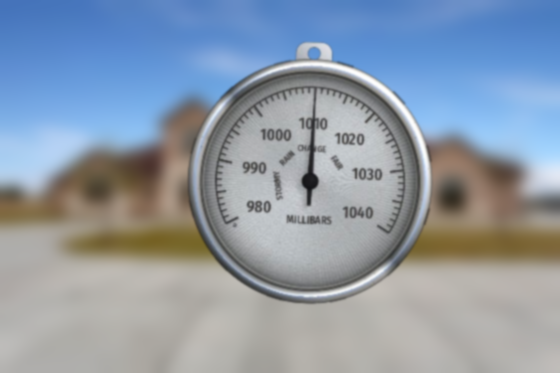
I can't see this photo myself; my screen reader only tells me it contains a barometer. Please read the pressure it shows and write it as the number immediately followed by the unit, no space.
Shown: 1010mbar
